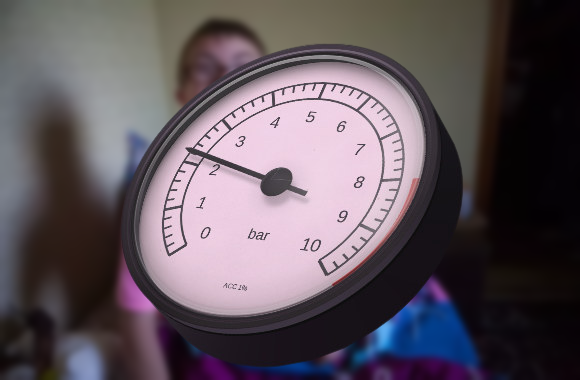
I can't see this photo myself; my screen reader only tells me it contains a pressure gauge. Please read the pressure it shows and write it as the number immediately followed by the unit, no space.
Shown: 2.2bar
